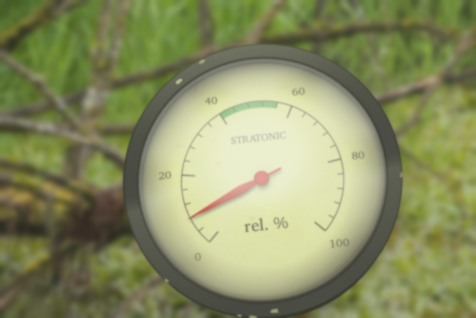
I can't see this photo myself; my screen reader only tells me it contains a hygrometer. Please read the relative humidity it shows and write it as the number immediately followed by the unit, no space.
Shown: 8%
